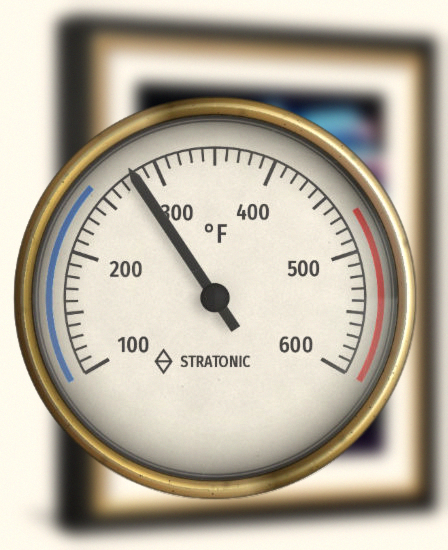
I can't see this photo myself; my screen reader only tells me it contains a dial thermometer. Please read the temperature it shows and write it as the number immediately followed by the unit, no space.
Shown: 280°F
